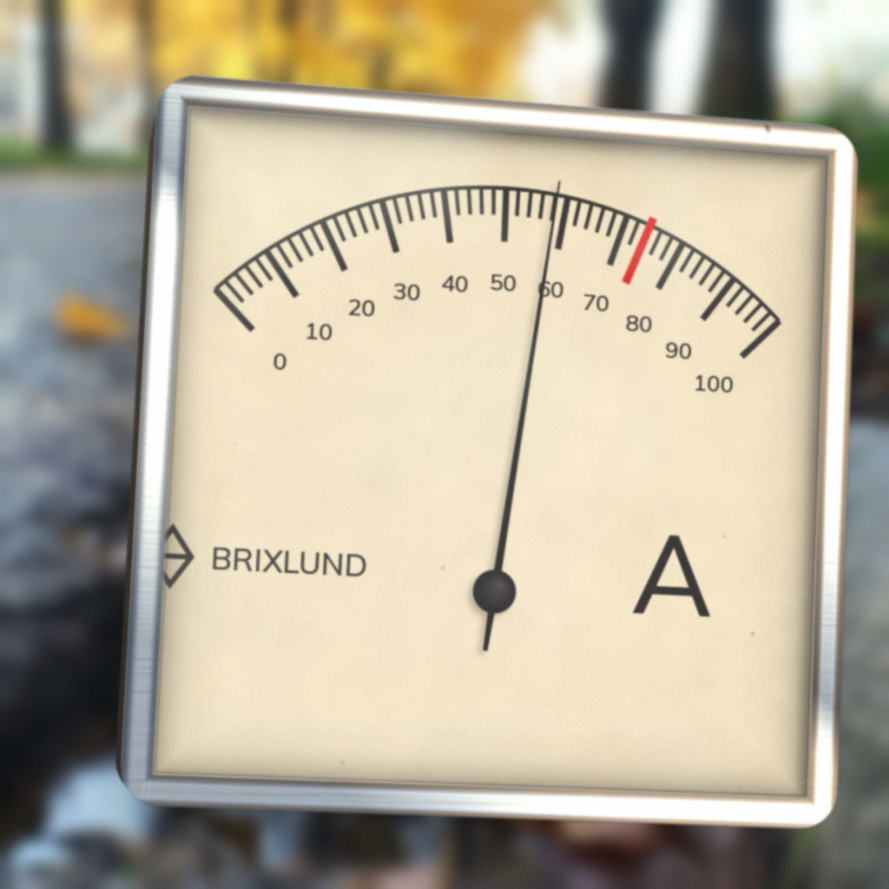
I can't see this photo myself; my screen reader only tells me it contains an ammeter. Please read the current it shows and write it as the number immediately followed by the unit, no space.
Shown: 58A
